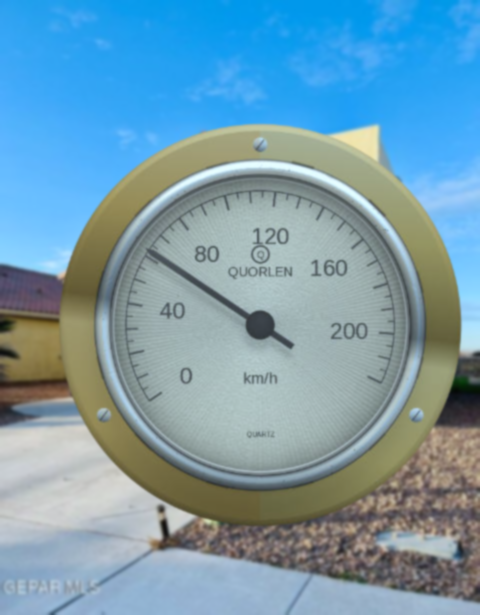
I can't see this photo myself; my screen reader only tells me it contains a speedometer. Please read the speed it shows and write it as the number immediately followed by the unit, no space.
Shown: 62.5km/h
